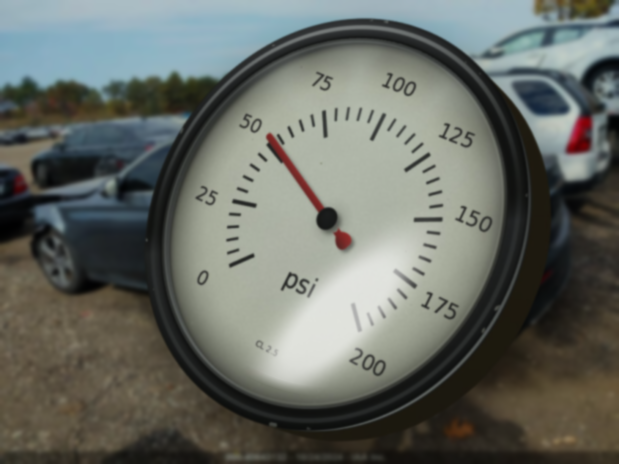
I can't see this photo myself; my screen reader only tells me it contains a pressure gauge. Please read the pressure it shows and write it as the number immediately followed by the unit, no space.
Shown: 52.5psi
